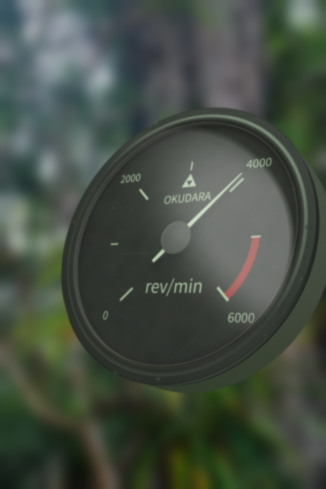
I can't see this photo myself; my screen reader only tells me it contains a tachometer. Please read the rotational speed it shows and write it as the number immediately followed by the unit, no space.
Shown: 4000rpm
